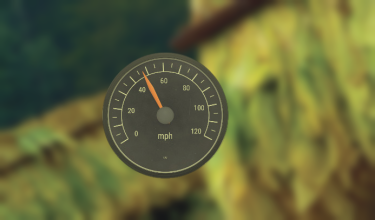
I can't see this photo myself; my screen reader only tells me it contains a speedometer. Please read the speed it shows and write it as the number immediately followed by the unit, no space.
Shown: 47.5mph
